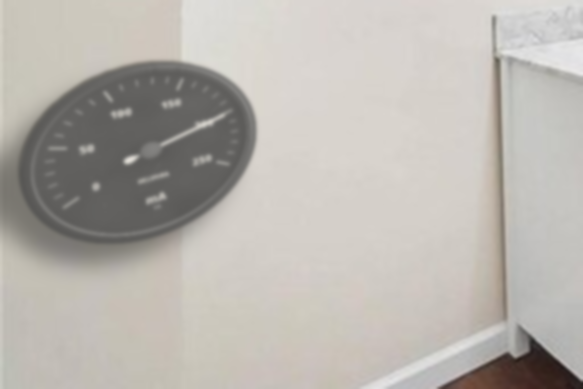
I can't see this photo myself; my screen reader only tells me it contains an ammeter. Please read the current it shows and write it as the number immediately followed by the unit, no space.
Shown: 200mA
